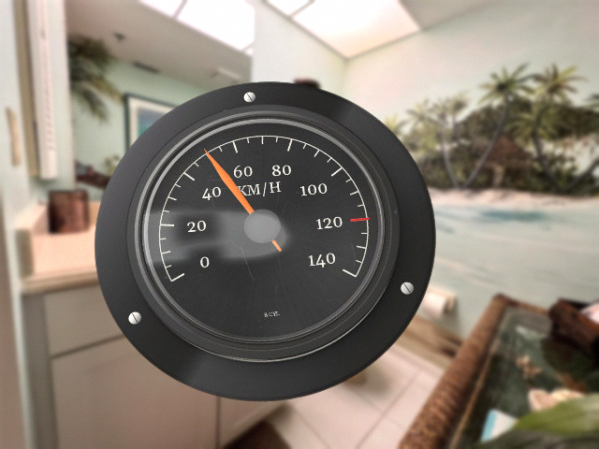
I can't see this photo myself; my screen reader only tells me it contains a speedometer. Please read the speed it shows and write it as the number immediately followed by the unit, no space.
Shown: 50km/h
